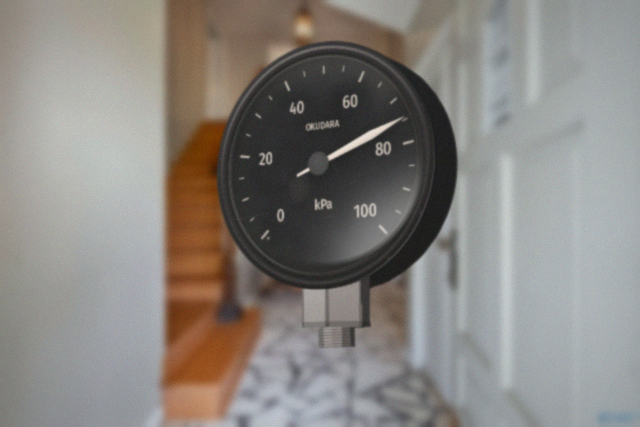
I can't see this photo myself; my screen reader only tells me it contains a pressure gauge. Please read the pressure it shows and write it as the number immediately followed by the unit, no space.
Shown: 75kPa
